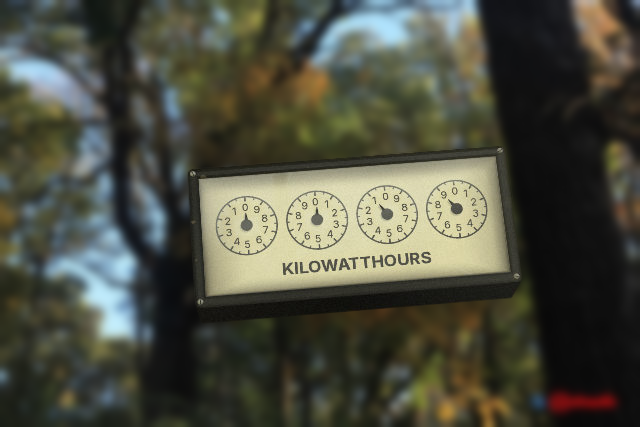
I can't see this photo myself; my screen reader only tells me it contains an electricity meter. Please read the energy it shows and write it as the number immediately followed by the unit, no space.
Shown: 9kWh
